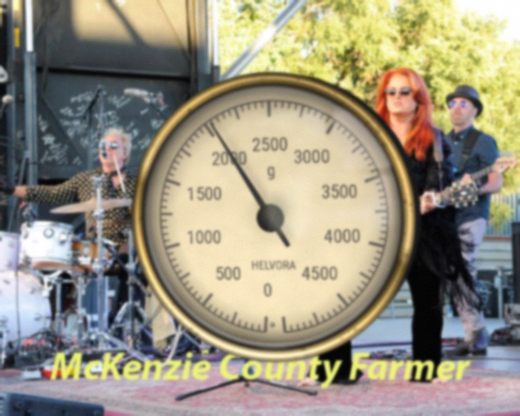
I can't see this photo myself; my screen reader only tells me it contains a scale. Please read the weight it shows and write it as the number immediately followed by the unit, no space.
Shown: 2050g
